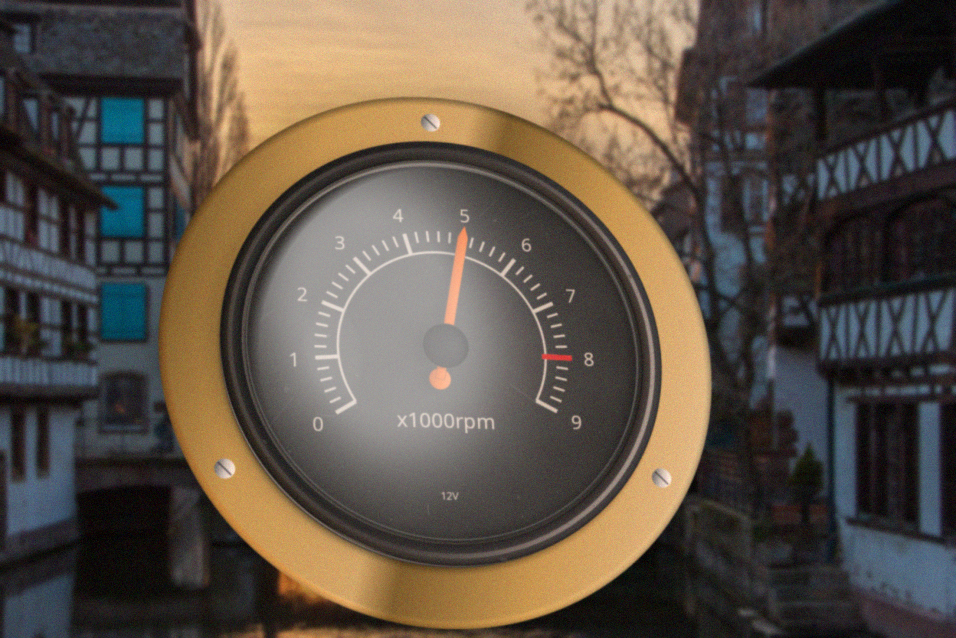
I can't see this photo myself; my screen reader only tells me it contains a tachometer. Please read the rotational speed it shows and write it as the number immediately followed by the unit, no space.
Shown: 5000rpm
